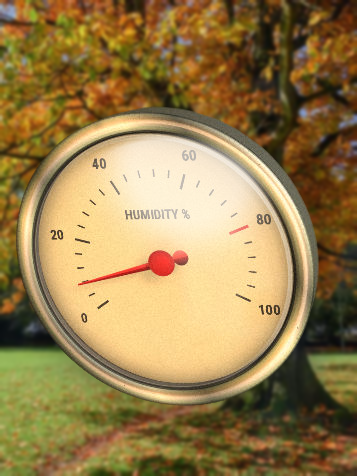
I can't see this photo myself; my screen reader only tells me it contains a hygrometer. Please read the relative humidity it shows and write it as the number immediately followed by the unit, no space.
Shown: 8%
